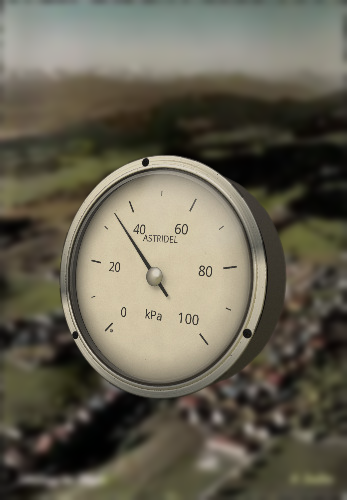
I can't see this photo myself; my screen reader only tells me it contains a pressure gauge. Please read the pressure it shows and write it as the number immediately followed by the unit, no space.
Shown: 35kPa
